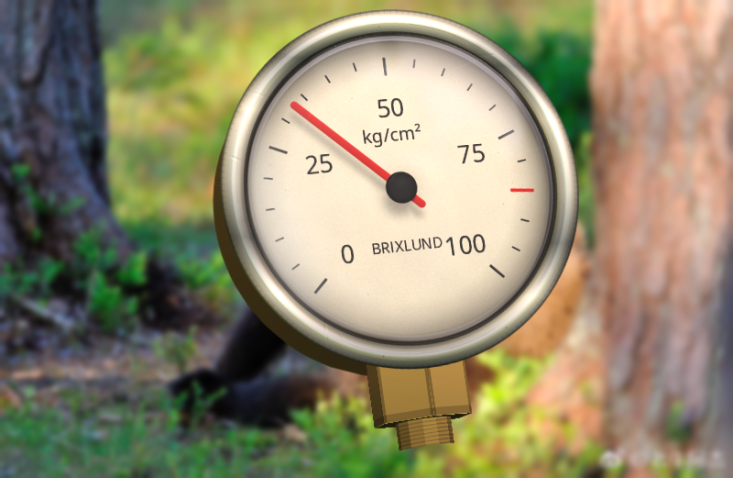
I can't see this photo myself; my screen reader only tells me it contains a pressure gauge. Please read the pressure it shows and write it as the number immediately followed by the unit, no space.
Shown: 32.5kg/cm²
